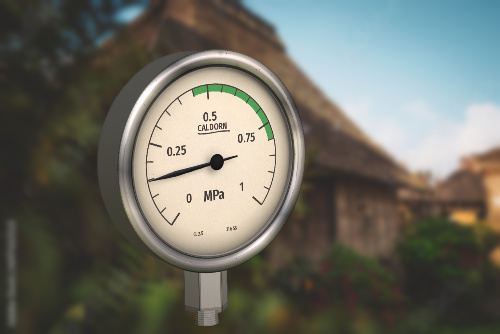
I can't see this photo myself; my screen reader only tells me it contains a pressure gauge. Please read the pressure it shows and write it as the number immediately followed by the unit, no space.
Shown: 0.15MPa
